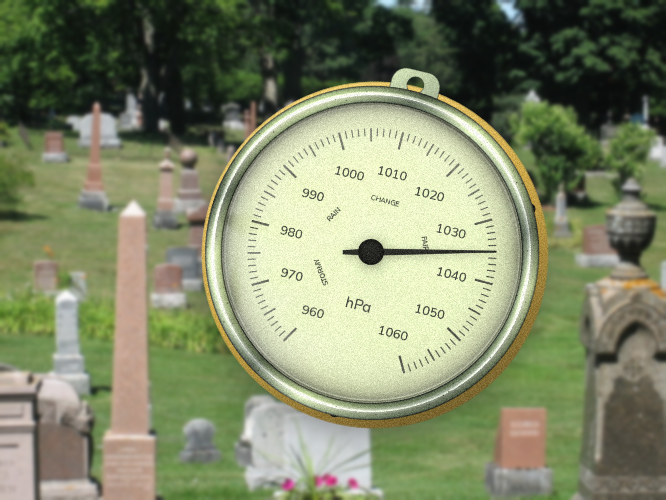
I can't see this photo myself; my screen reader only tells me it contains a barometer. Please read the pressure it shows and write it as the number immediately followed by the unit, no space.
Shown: 1035hPa
